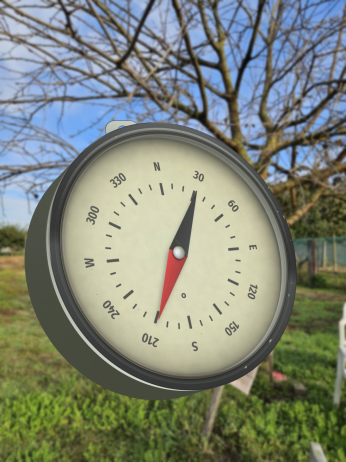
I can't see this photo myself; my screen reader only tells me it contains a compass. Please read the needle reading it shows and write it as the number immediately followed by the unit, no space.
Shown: 210°
